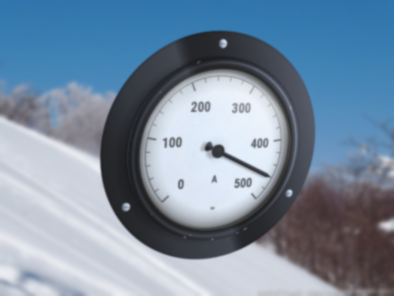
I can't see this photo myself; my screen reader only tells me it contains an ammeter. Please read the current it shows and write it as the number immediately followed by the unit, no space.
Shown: 460A
